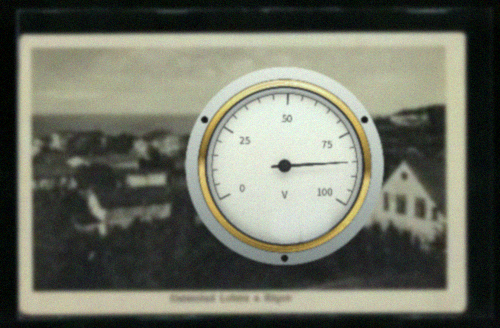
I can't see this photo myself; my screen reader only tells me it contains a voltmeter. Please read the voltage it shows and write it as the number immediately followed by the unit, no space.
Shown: 85V
